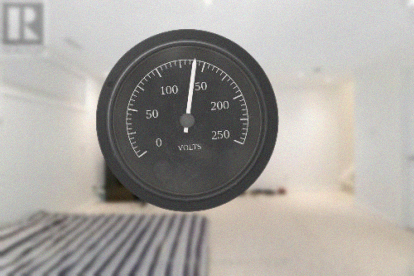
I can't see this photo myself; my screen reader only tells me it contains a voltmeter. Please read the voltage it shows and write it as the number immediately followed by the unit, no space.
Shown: 140V
